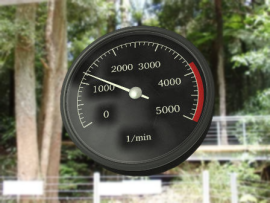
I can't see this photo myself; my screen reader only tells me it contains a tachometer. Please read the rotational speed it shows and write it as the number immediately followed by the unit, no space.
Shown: 1200rpm
